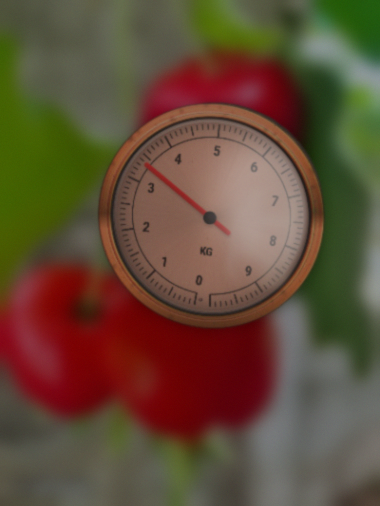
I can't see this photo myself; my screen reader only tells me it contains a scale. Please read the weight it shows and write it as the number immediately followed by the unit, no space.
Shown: 3.4kg
